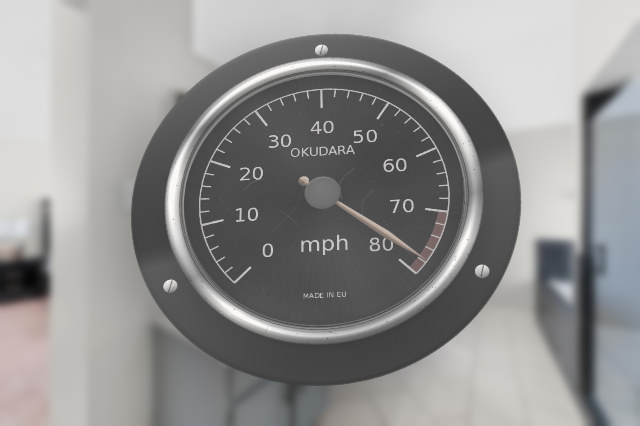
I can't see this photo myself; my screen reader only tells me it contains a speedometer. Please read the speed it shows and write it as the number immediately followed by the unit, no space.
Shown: 78mph
